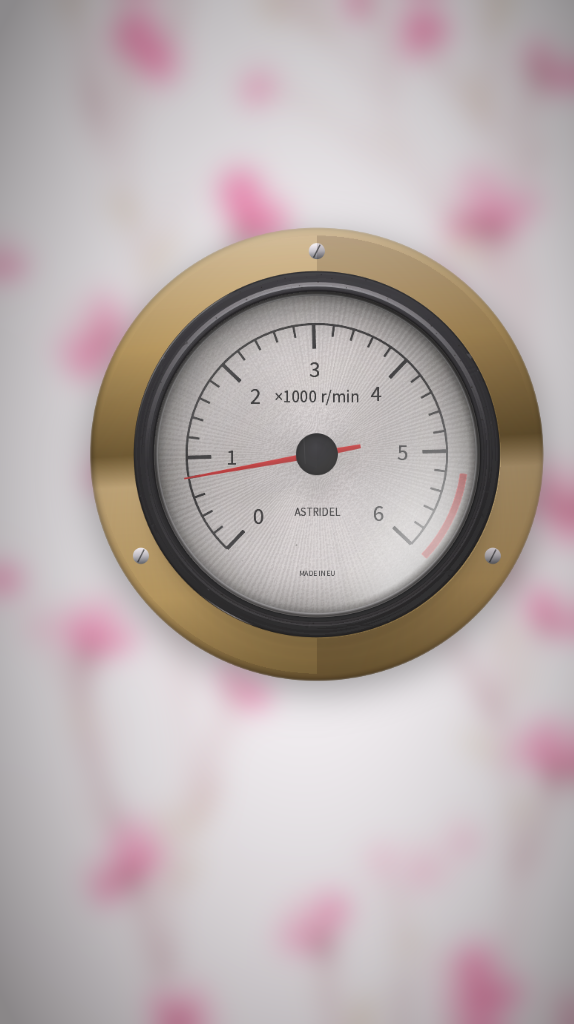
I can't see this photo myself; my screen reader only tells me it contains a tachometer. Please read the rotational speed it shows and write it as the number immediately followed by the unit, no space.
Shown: 800rpm
